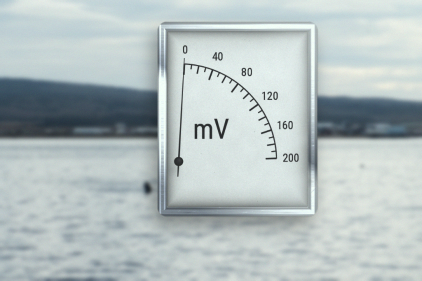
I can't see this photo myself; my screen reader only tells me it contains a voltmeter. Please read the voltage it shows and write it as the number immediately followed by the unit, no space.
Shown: 0mV
